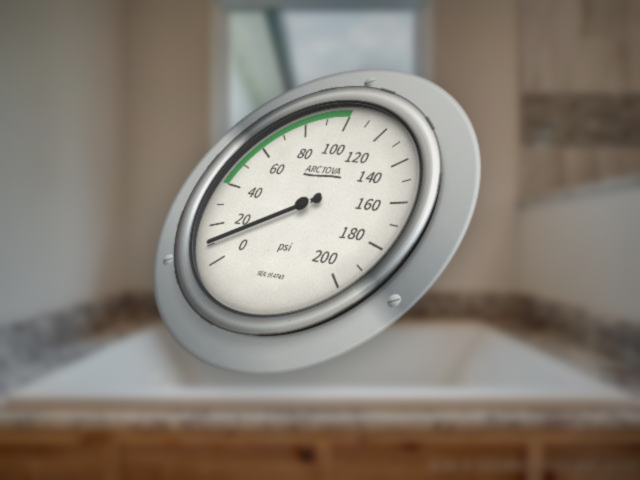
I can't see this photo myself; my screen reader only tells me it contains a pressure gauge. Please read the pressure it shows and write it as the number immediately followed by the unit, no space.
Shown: 10psi
